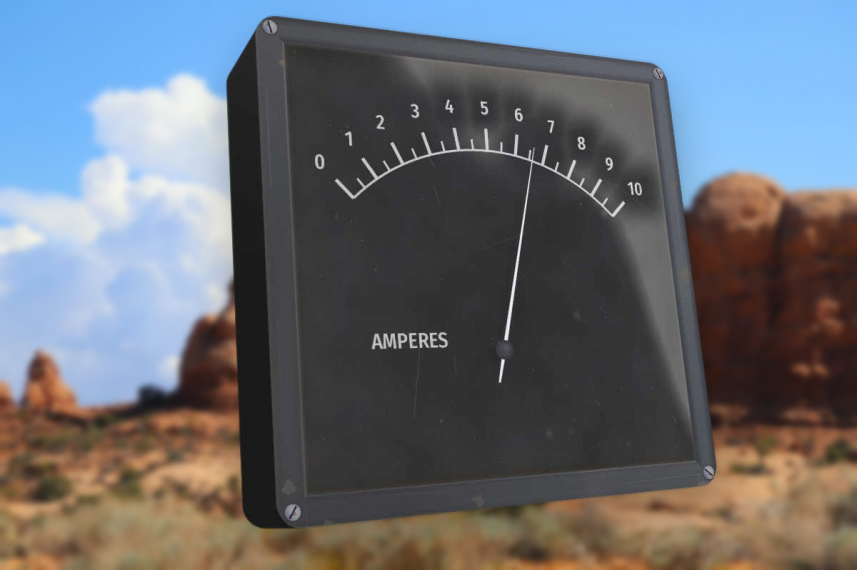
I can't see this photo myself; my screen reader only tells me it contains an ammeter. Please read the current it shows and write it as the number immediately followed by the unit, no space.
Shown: 6.5A
